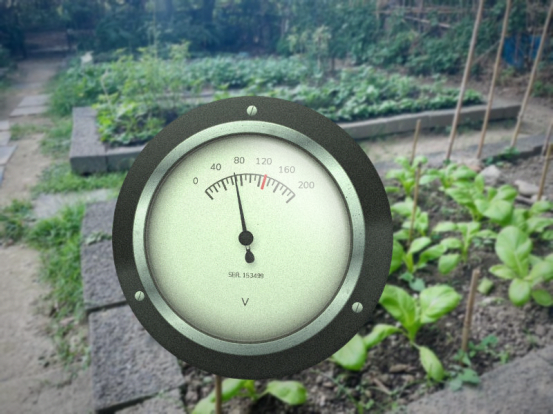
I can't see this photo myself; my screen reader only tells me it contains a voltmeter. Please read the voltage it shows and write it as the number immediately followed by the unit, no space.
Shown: 70V
